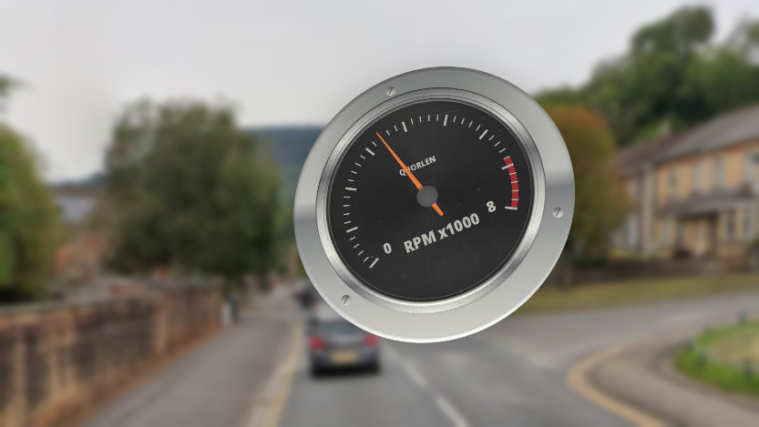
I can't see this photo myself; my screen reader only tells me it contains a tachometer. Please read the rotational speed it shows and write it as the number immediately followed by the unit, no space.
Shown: 3400rpm
